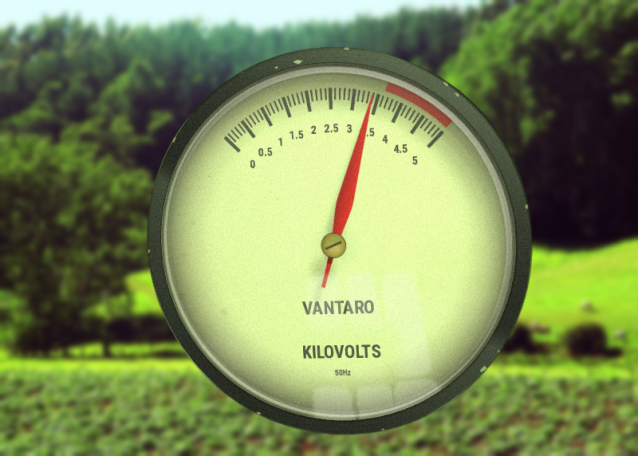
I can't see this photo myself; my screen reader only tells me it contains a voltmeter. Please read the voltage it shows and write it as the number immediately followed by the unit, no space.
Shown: 3.4kV
